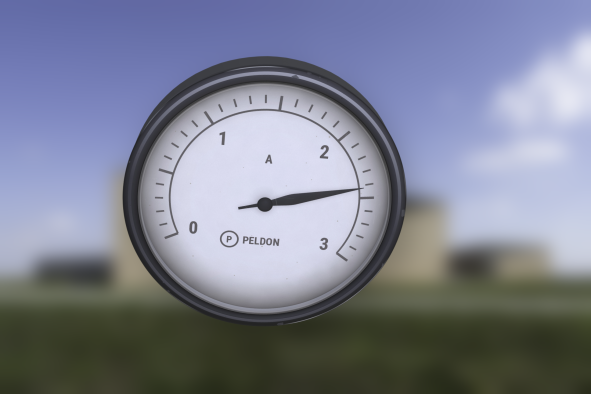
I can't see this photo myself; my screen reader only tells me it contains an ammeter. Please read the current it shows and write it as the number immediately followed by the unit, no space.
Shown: 2.4A
